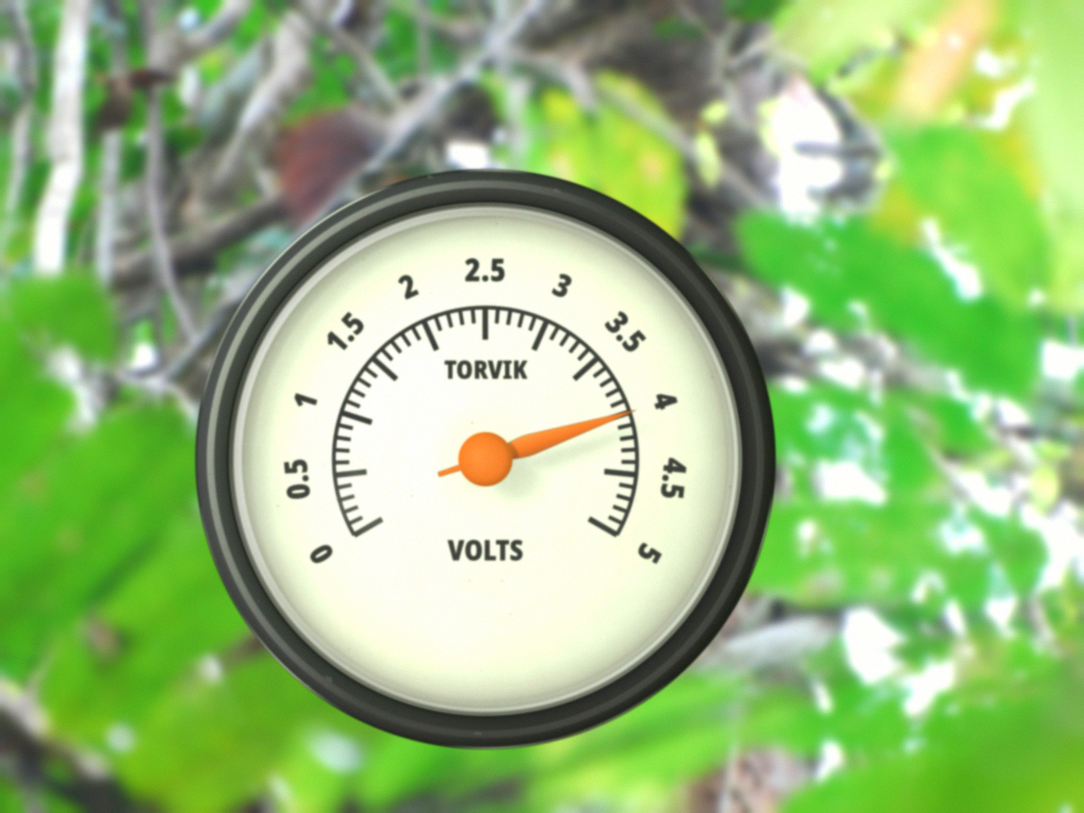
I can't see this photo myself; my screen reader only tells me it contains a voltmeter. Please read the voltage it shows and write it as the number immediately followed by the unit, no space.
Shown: 4V
